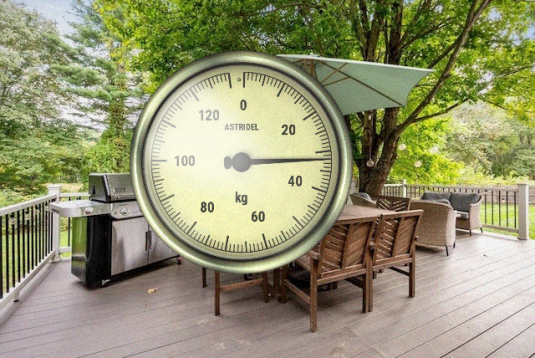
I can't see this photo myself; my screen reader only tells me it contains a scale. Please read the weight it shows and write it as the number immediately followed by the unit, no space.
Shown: 32kg
